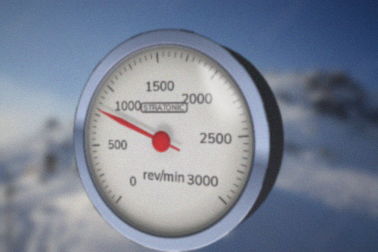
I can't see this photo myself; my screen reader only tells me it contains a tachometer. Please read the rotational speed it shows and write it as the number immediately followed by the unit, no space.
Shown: 800rpm
